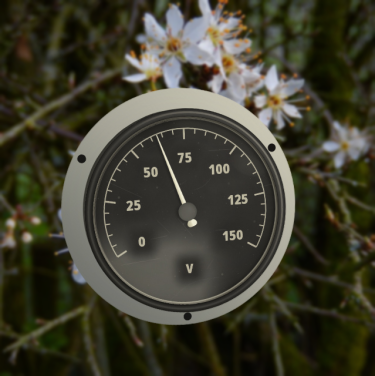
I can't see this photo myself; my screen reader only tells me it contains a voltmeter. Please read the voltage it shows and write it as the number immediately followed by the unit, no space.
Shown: 62.5V
